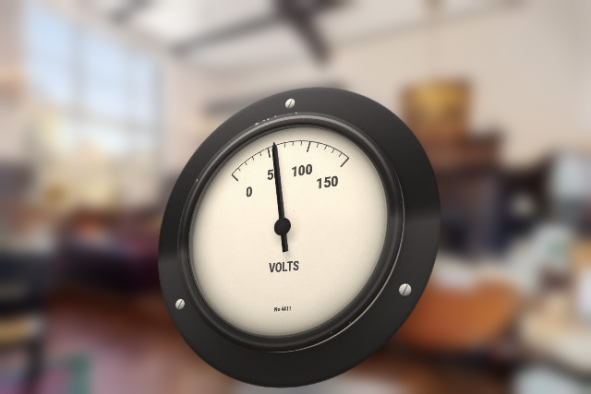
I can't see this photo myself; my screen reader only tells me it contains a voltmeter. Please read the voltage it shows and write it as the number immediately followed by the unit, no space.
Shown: 60V
